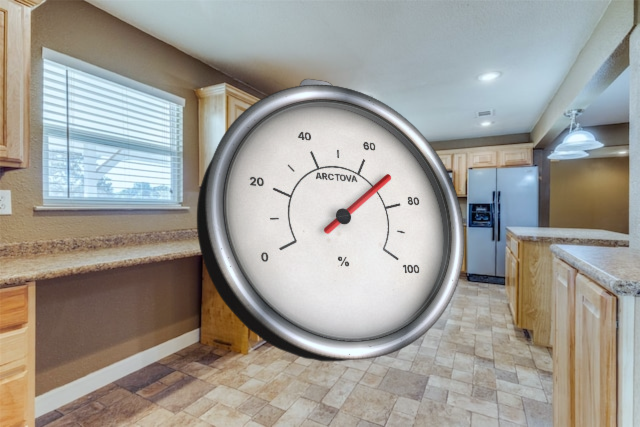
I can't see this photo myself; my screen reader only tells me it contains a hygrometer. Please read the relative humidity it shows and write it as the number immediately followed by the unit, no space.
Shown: 70%
